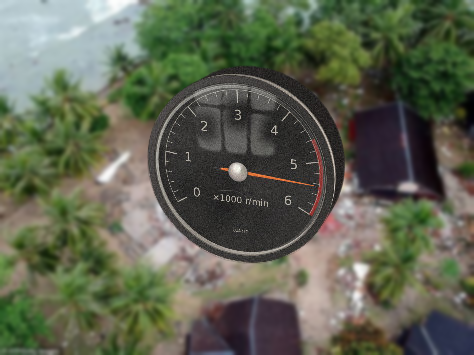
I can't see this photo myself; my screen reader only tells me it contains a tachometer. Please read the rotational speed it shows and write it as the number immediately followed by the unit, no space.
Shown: 5400rpm
